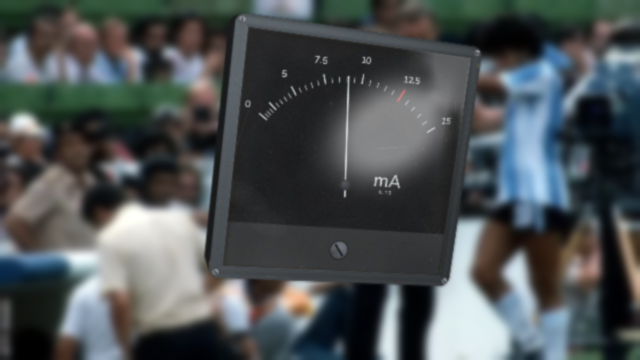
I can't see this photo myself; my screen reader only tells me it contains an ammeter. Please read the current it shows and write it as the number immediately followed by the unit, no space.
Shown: 9mA
